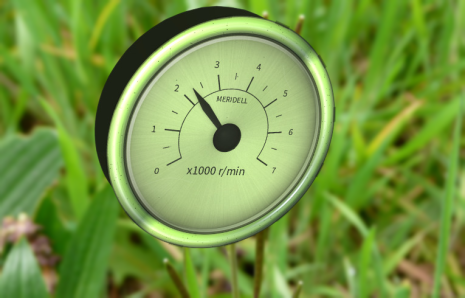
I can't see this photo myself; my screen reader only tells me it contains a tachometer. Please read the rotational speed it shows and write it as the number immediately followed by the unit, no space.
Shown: 2250rpm
